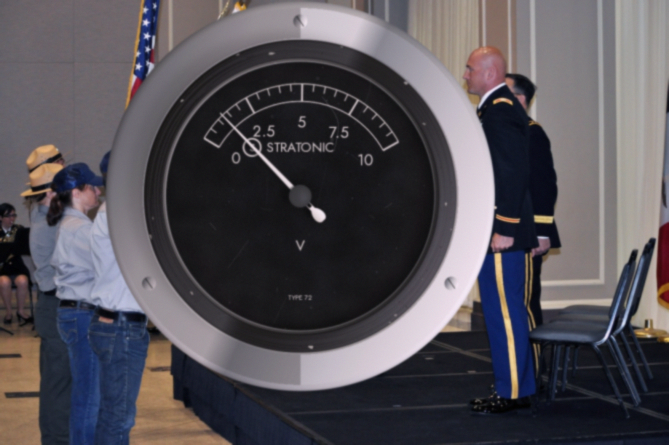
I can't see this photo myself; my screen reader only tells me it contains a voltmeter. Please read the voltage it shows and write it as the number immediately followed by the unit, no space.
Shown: 1.25V
